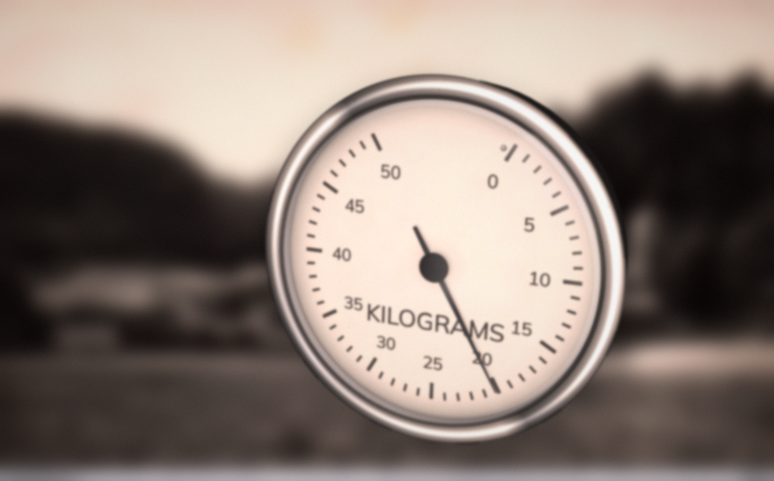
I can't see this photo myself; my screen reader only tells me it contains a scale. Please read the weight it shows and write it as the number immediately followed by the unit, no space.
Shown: 20kg
